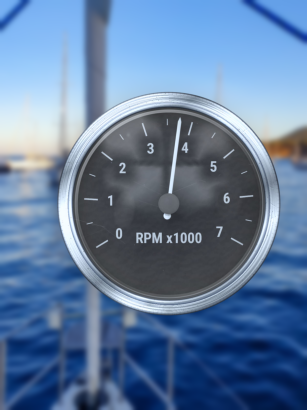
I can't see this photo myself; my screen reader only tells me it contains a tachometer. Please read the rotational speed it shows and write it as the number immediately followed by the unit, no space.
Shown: 3750rpm
